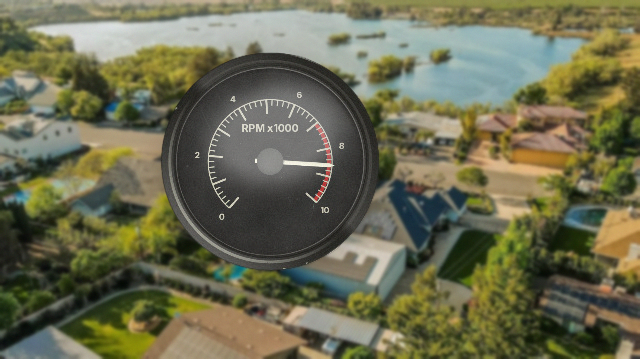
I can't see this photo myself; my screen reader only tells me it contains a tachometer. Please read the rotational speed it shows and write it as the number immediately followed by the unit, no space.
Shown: 8600rpm
